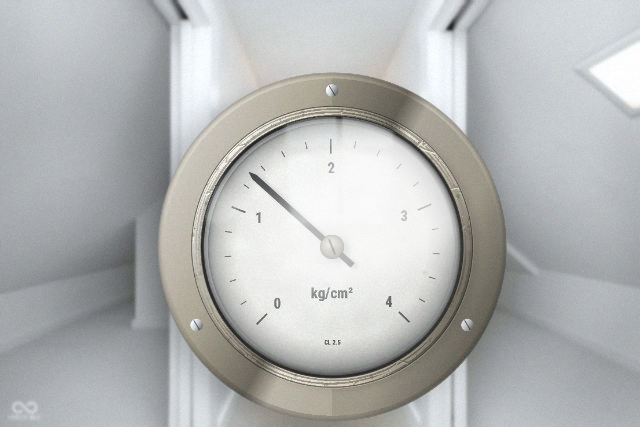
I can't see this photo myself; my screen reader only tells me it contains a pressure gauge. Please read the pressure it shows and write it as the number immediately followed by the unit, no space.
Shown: 1.3kg/cm²
